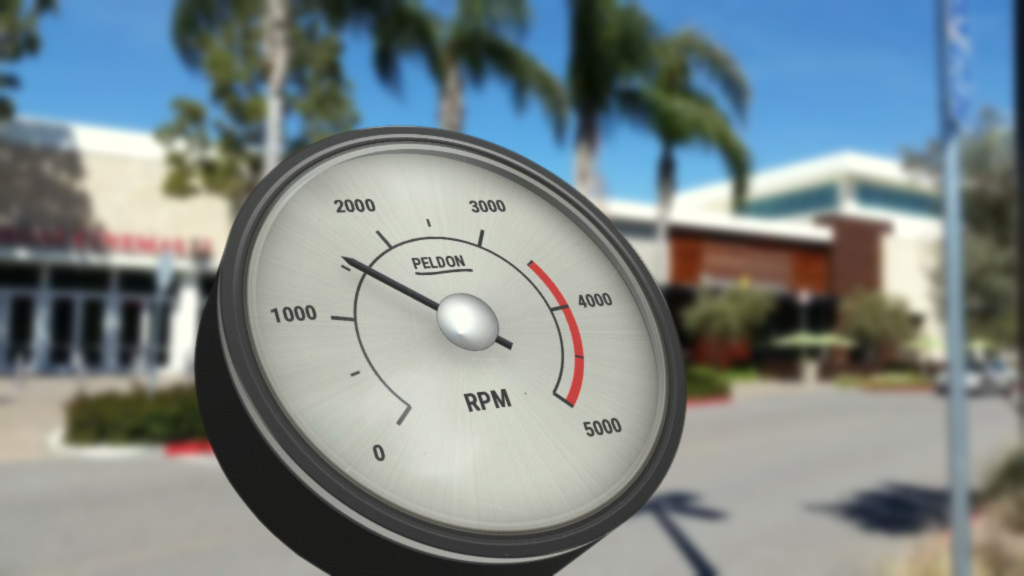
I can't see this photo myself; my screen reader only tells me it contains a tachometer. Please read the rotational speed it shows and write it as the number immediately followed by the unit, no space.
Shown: 1500rpm
